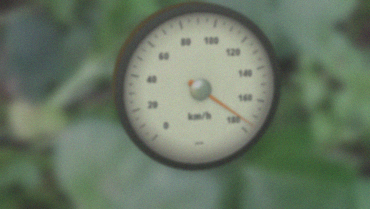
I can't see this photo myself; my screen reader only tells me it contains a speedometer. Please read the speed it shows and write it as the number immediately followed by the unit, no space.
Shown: 175km/h
